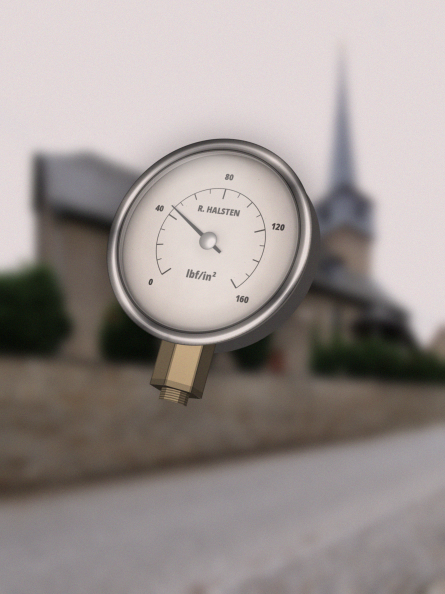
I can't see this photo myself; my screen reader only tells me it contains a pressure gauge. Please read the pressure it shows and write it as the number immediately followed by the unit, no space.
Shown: 45psi
